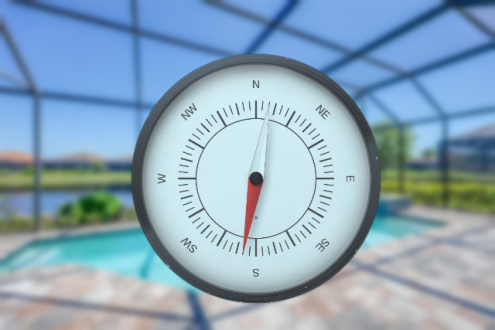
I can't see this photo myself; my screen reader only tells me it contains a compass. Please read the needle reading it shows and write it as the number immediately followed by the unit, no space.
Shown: 190°
